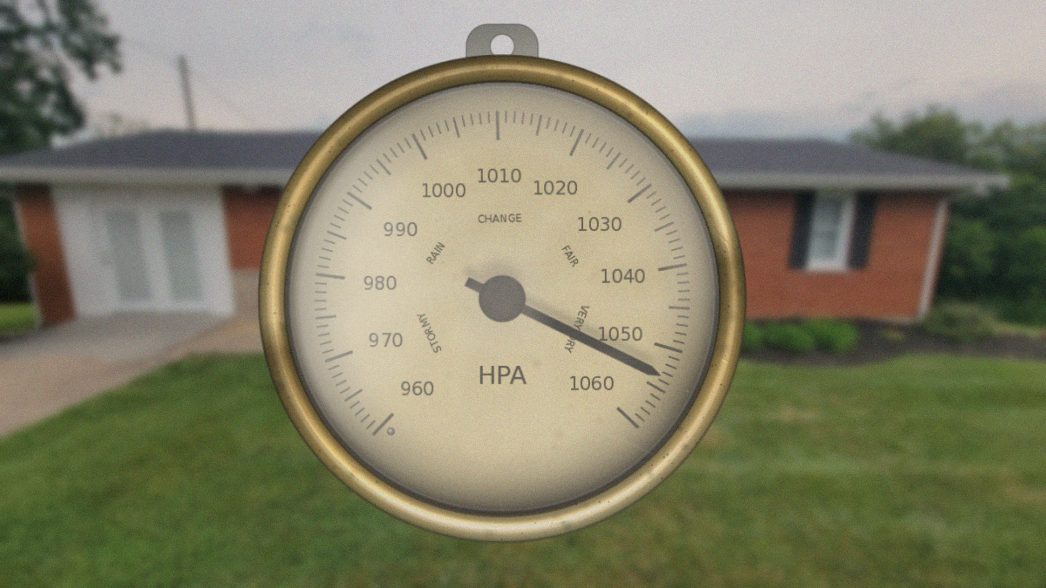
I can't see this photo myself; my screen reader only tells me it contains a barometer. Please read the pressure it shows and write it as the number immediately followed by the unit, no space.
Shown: 1053.5hPa
